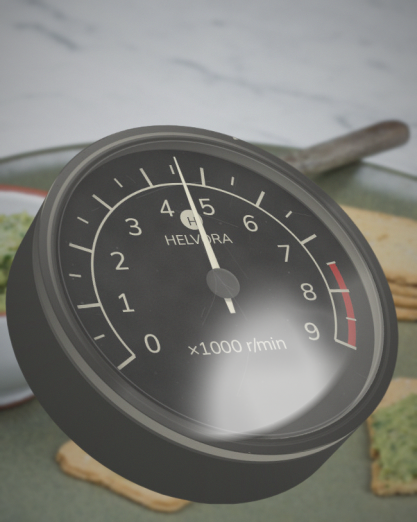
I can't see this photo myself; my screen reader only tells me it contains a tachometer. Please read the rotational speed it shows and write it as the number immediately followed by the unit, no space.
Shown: 4500rpm
